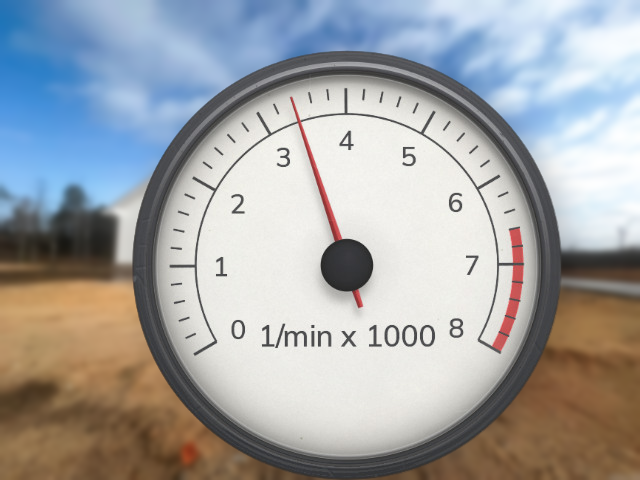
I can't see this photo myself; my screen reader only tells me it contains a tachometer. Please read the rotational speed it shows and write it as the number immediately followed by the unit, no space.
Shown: 3400rpm
